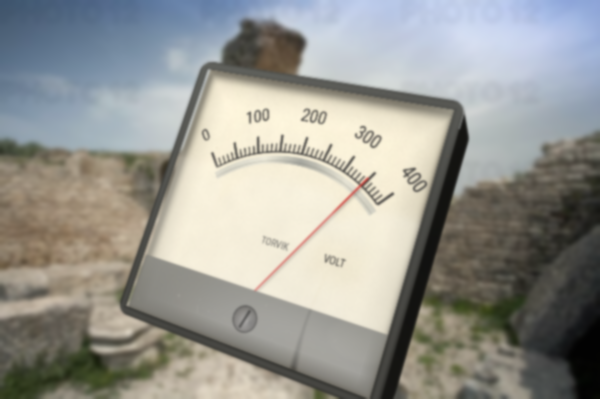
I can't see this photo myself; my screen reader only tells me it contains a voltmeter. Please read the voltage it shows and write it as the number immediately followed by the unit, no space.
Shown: 350V
